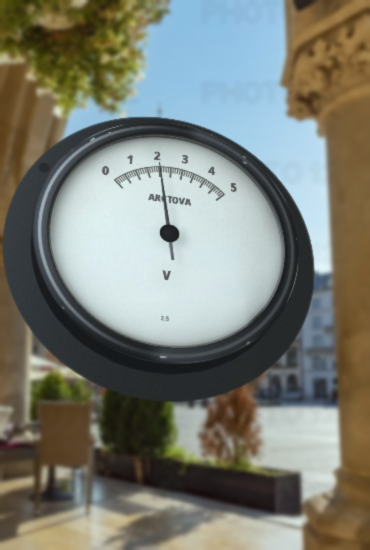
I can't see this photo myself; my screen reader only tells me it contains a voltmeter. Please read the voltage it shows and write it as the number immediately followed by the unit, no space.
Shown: 2V
